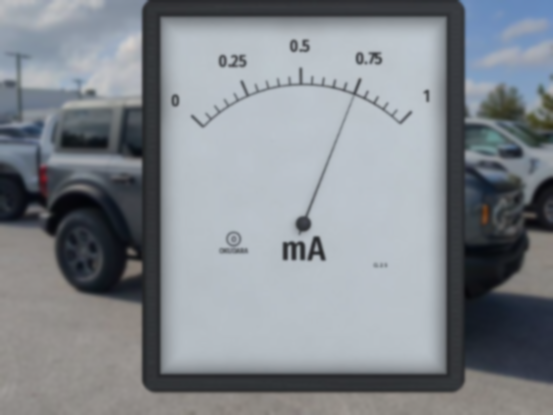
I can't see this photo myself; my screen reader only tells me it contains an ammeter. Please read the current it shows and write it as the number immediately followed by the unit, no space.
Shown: 0.75mA
